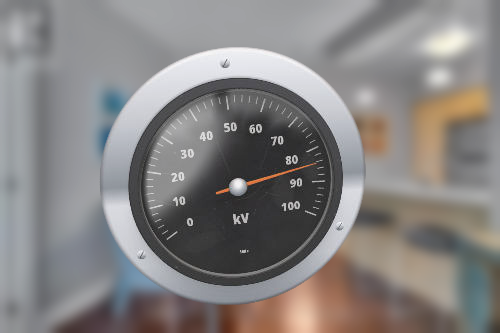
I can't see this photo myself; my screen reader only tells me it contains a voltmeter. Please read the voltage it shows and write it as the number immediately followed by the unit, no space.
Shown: 84kV
